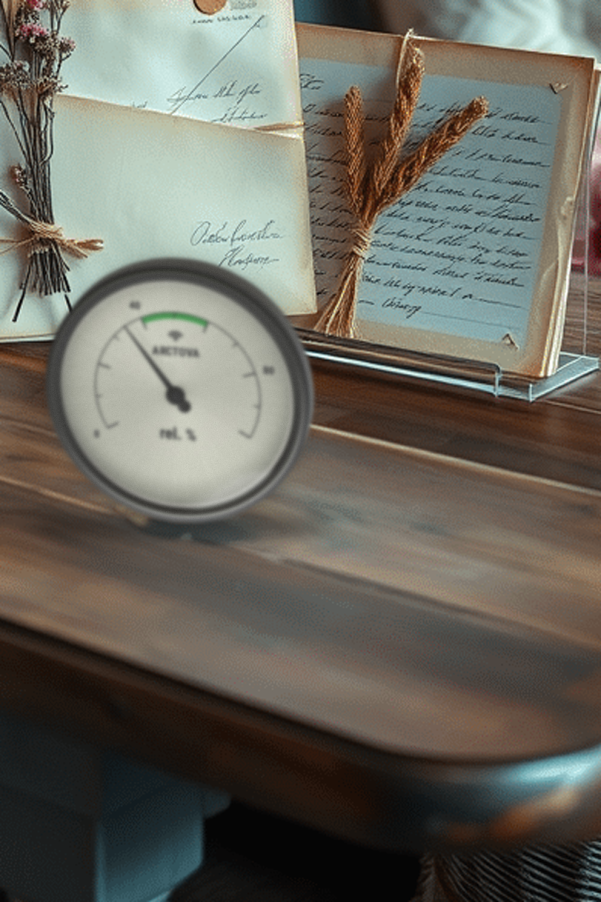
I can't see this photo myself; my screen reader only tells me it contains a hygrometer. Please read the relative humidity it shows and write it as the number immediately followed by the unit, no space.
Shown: 35%
